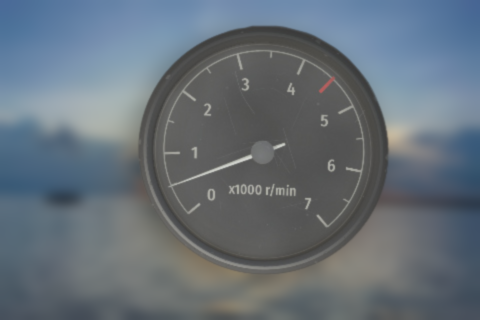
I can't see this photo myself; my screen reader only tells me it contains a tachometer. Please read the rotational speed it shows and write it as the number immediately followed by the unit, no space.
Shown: 500rpm
